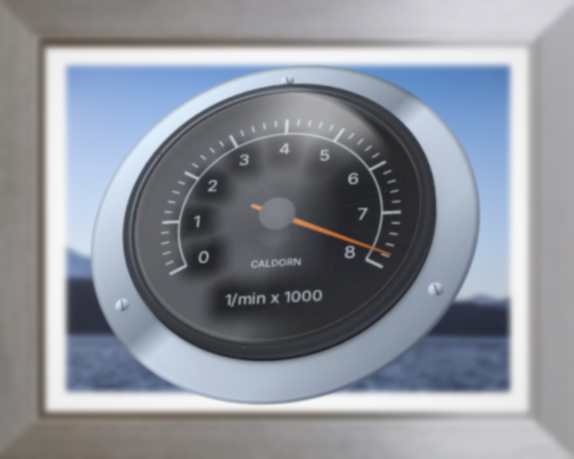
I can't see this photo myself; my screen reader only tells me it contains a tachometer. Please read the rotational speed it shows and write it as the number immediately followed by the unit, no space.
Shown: 7800rpm
